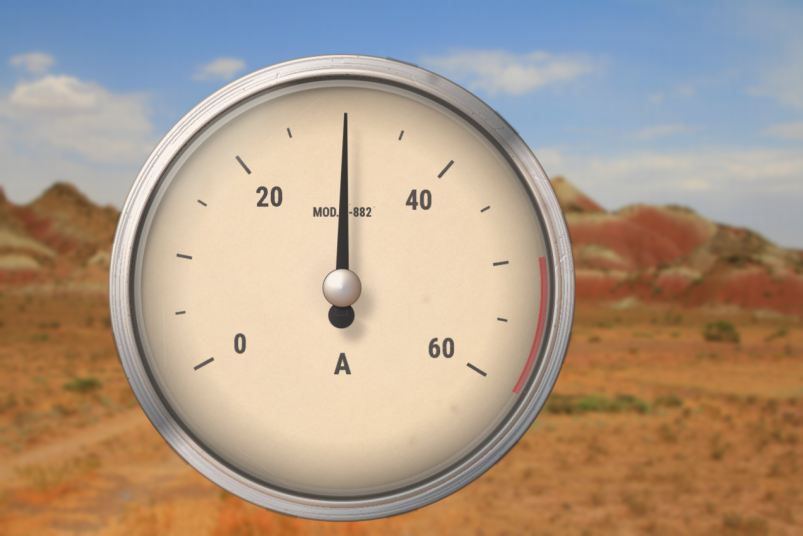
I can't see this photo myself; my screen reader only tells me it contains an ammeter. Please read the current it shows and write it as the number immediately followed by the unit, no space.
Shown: 30A
